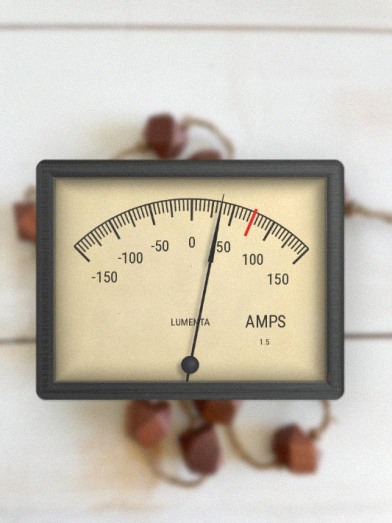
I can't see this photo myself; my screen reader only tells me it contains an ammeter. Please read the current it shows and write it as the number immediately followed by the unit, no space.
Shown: 35A
